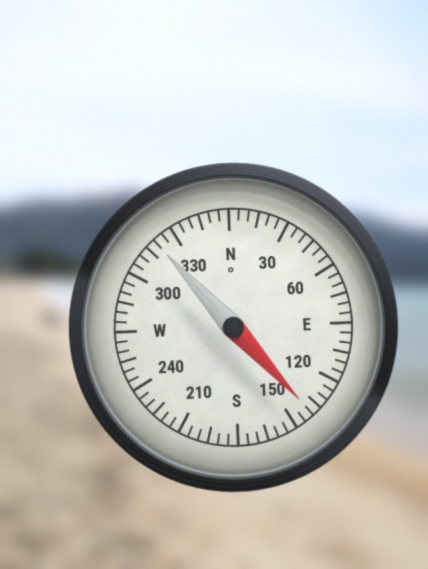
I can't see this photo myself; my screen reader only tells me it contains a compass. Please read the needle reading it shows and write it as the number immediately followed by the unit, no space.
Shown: 140°
